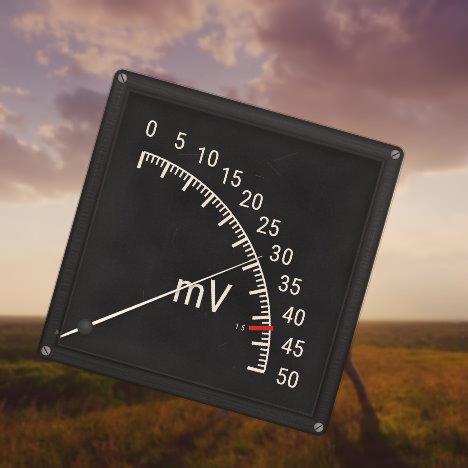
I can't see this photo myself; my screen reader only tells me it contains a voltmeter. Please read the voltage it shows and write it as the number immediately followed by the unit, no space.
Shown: 29mV
